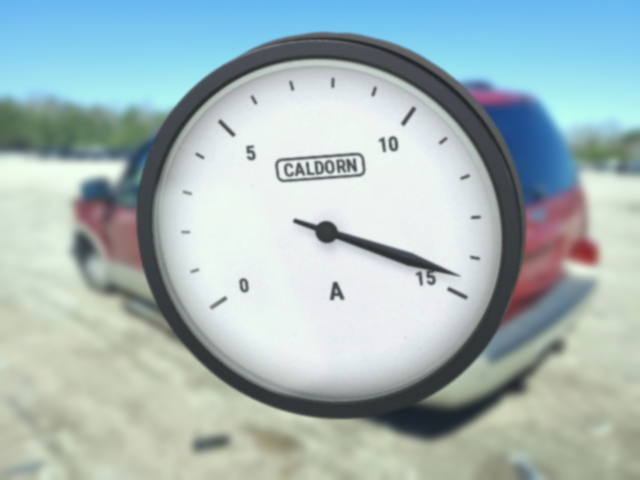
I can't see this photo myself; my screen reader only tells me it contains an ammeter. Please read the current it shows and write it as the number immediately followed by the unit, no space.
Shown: 14.5A
